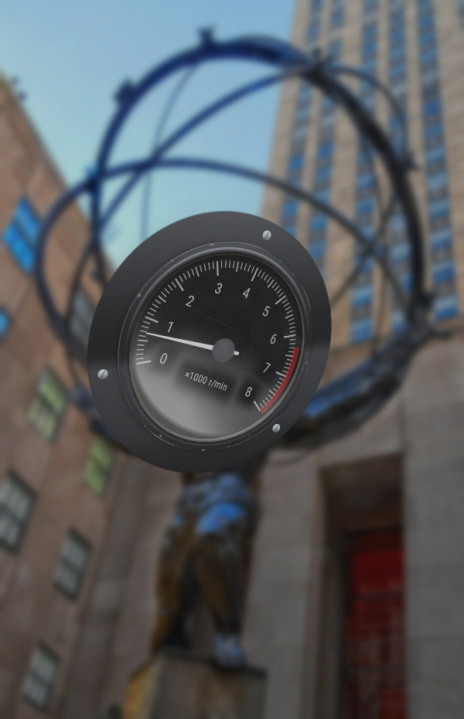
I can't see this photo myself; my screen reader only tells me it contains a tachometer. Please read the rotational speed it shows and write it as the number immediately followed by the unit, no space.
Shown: 700rpm
